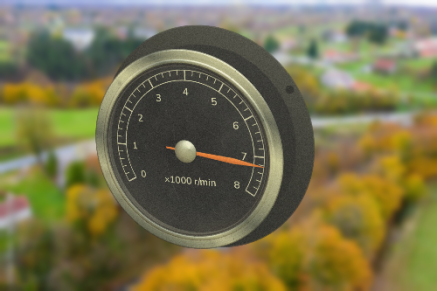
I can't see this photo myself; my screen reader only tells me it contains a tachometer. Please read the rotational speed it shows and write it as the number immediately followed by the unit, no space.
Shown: 7200rpm
